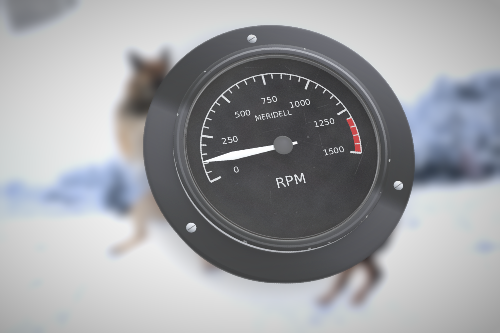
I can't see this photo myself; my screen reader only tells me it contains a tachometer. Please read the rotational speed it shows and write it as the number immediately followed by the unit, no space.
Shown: 100rpm
